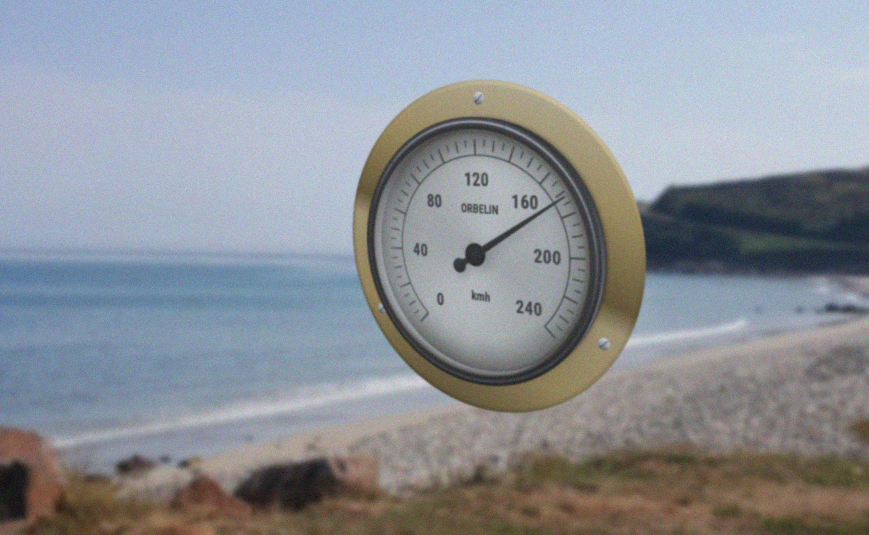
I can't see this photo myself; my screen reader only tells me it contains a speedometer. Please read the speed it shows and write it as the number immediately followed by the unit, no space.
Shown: 172.5km/h
